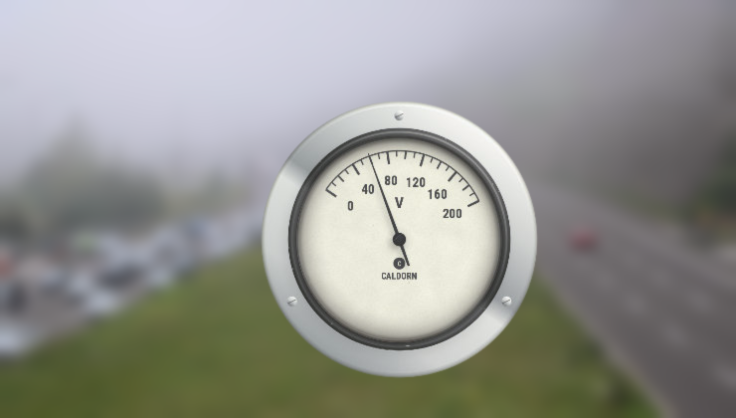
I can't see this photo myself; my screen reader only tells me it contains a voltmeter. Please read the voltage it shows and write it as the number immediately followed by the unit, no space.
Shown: 60V
